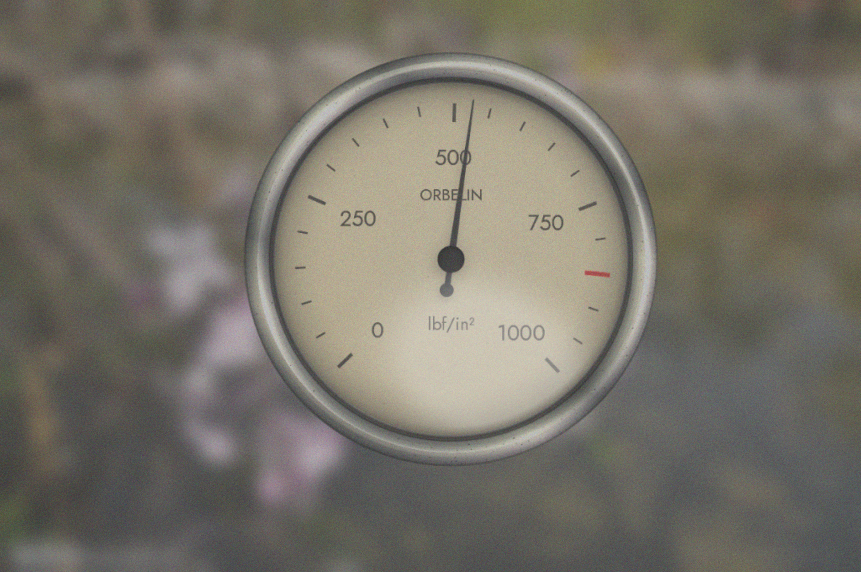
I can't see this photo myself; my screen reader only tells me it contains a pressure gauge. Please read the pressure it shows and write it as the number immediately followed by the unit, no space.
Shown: 525psi
